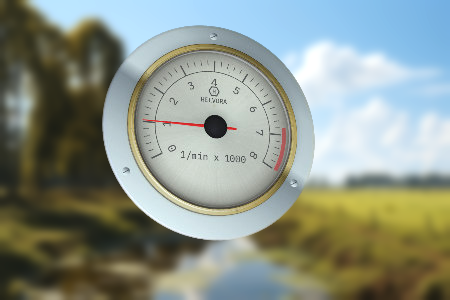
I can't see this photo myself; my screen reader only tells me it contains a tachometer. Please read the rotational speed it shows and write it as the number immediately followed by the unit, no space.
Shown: 1000rpm
